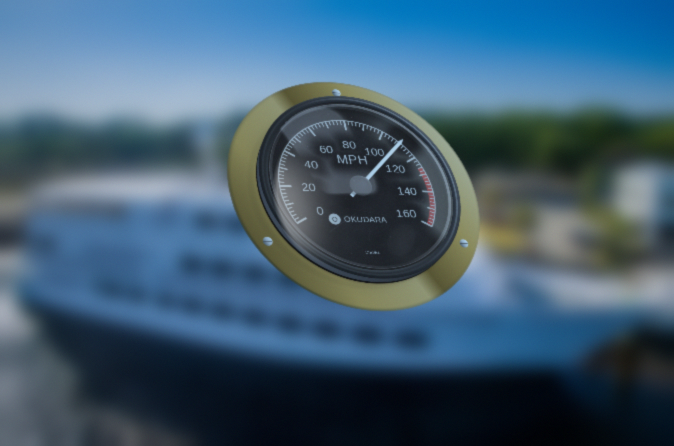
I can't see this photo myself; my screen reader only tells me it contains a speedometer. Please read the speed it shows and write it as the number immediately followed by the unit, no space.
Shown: 110mph
